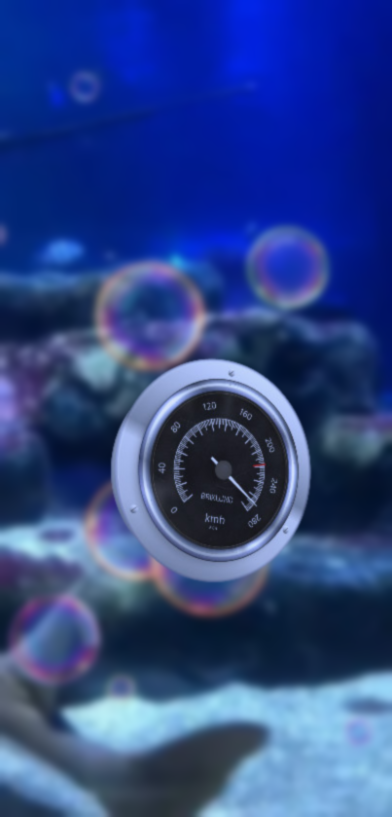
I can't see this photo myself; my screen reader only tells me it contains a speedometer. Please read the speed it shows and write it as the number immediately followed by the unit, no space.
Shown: 270km/h
